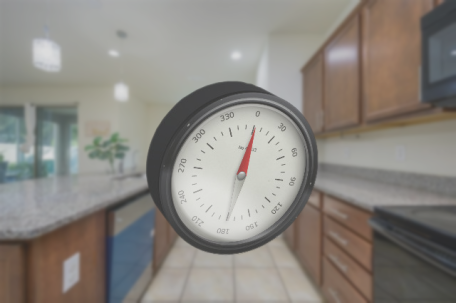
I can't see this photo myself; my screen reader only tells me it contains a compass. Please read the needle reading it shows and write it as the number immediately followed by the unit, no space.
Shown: 0°
